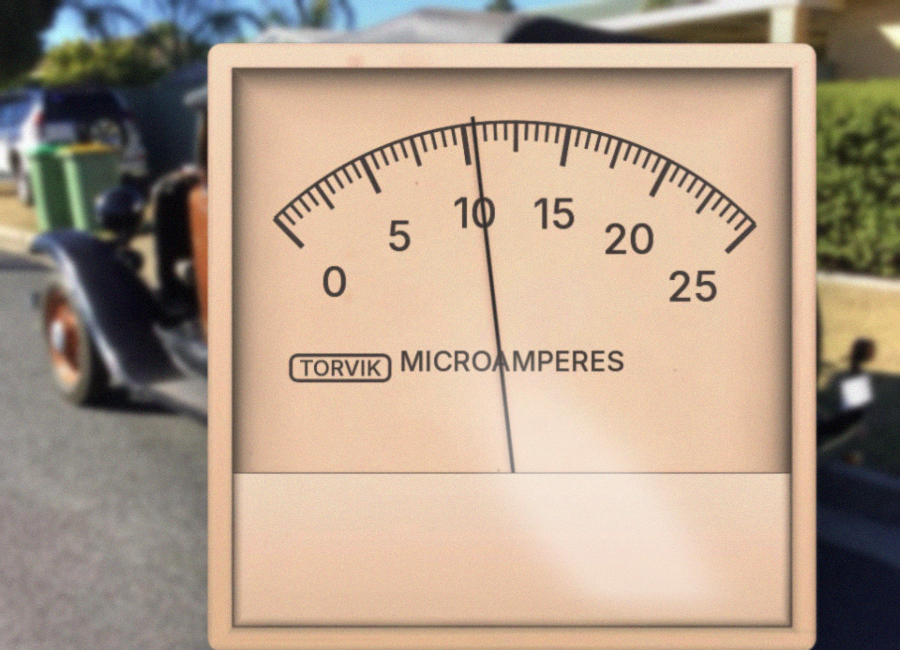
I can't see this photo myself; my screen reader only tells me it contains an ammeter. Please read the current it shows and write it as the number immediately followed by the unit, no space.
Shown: 10.5µA
